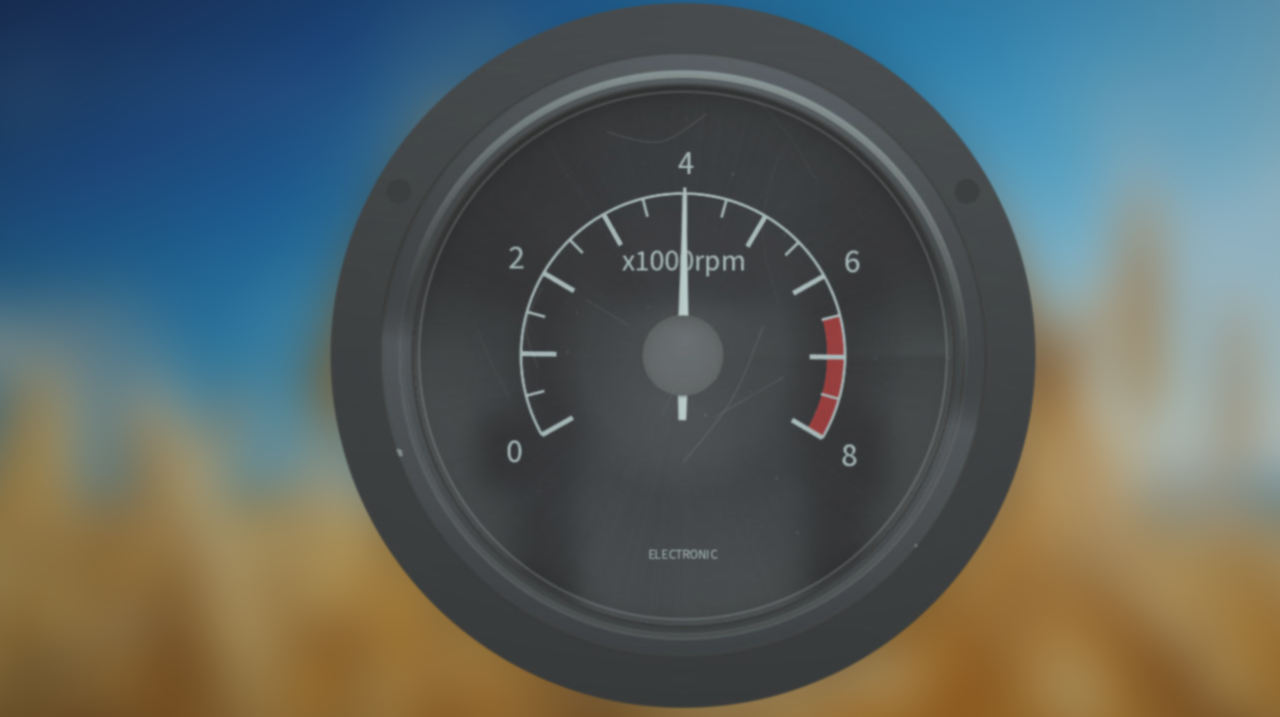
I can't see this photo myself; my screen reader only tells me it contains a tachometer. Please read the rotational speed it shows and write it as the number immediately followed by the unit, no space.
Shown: 4000rpm
